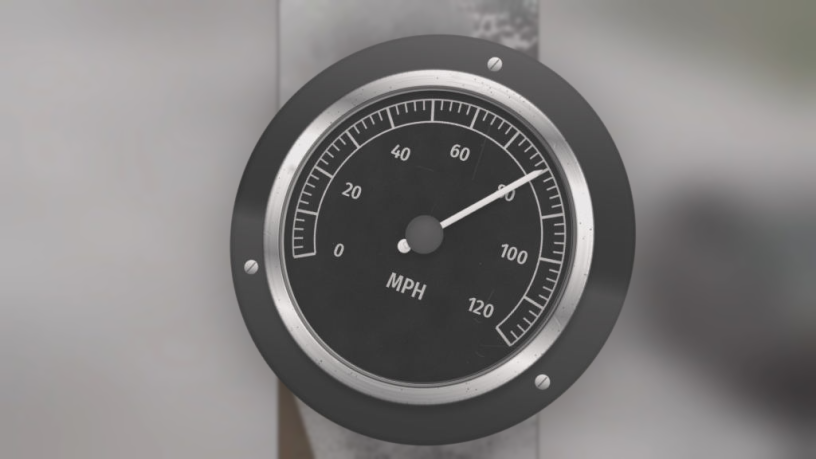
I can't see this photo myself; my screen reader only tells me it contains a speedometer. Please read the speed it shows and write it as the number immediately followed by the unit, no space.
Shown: 80mph
